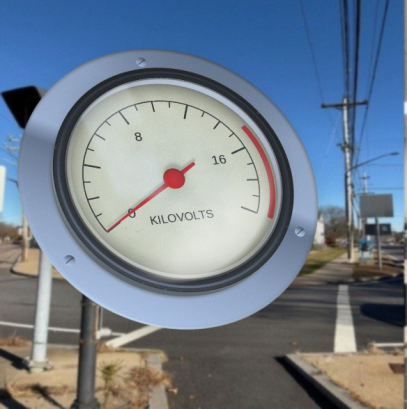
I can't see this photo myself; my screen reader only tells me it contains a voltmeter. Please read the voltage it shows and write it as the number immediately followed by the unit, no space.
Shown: 0kV
